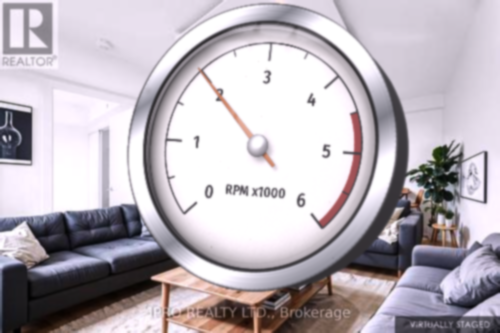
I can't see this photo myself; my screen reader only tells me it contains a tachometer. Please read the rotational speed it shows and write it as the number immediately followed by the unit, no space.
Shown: 2000rpm
